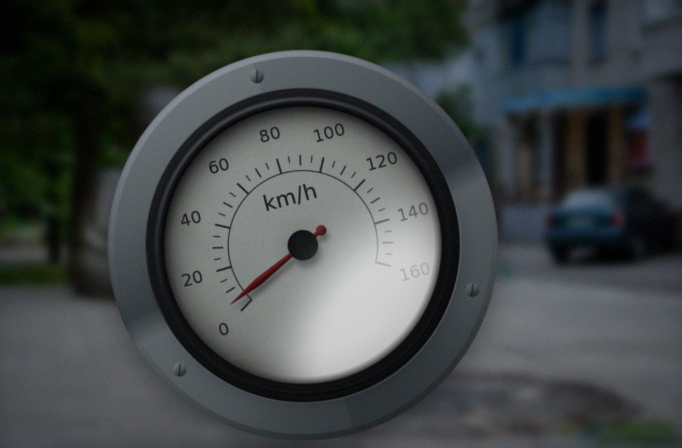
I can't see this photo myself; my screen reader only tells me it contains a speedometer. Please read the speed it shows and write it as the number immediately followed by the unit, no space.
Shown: 5km/h
